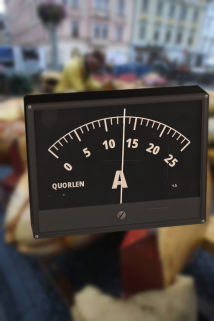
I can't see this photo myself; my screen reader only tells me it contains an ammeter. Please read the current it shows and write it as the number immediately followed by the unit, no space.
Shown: 13A
